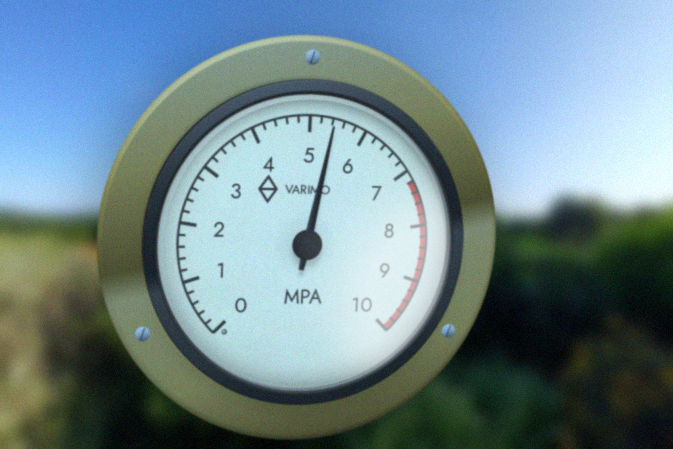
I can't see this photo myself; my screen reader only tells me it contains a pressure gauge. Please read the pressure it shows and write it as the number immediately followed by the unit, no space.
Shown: 5.4MPa
